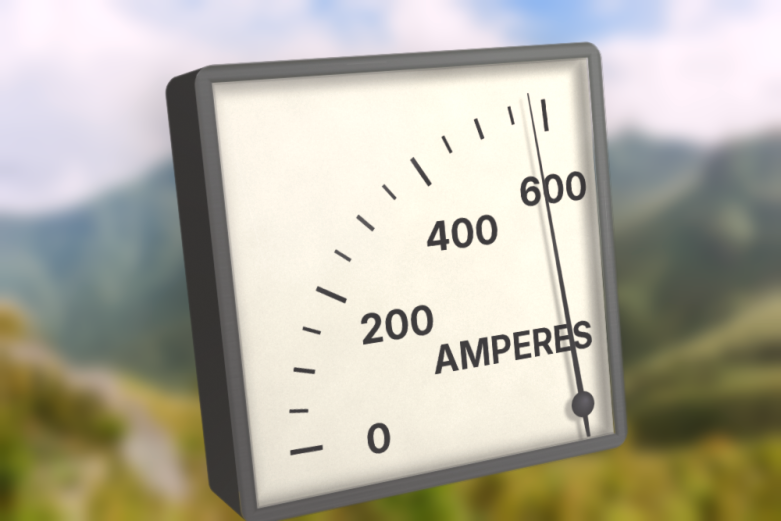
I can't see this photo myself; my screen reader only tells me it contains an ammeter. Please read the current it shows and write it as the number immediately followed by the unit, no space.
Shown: 575A
